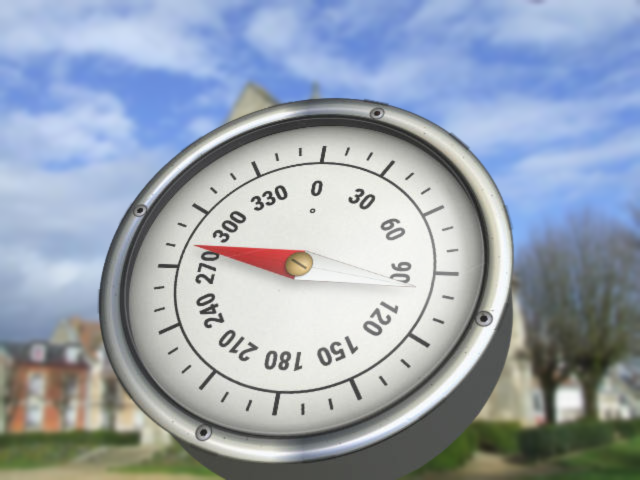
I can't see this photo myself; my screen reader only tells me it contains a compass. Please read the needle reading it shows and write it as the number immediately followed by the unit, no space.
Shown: 280°
